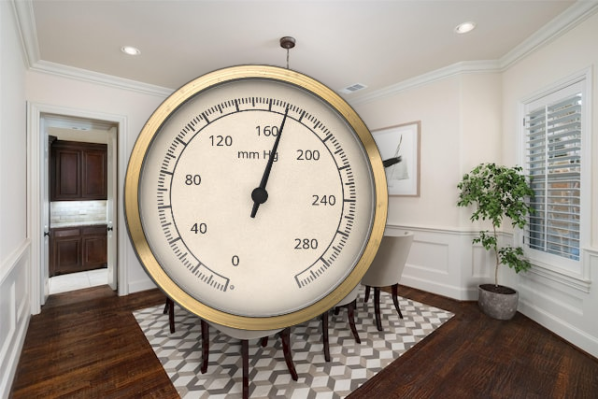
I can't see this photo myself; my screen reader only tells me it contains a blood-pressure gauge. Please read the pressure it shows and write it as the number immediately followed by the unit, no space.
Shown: 170mmHg
